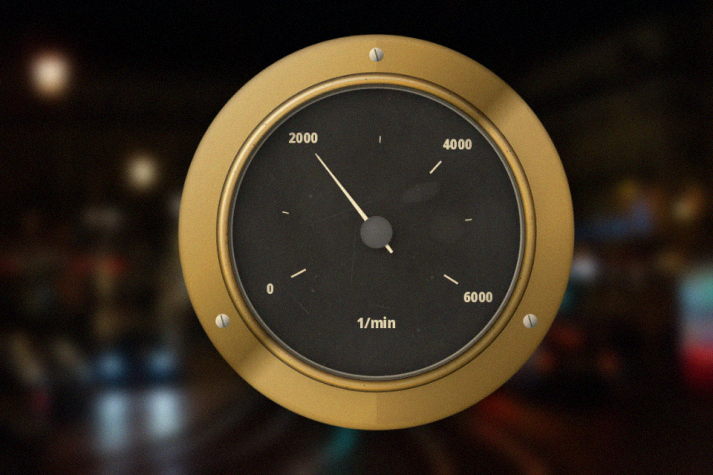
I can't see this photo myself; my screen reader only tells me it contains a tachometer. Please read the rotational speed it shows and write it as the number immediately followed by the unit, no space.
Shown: 2000rpm
